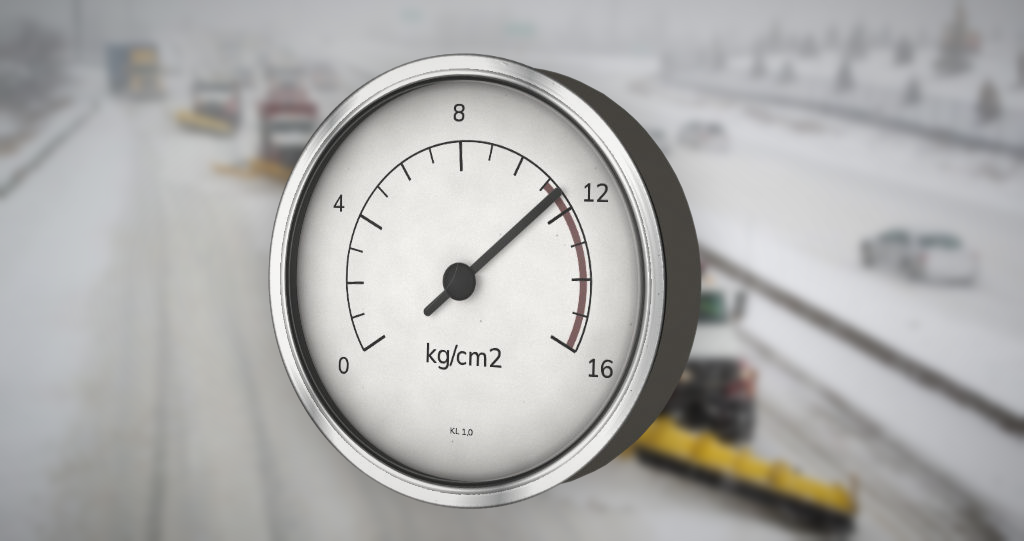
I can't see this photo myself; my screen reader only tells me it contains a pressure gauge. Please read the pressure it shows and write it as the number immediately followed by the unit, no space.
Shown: 11.5kg/cm²
